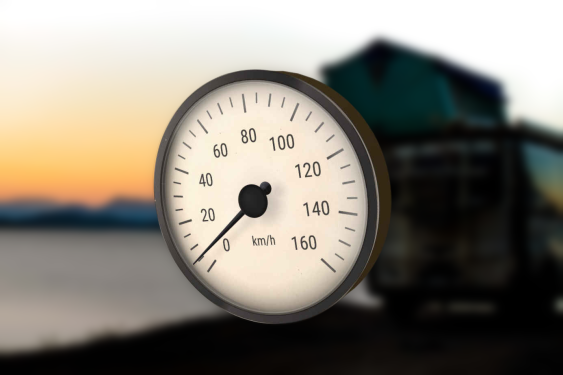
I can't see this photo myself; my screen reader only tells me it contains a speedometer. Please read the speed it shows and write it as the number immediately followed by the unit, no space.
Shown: 5km/h
